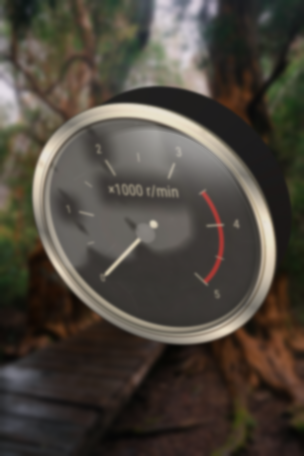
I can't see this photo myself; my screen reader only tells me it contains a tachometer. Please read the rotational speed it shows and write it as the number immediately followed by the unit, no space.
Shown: 0rpm
